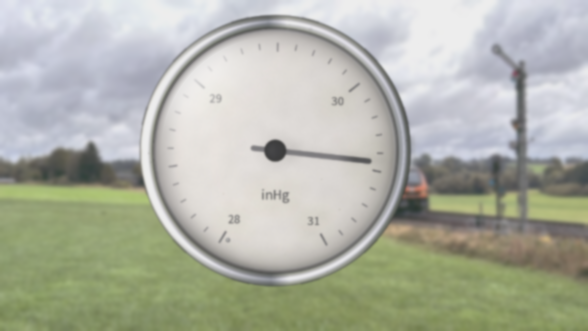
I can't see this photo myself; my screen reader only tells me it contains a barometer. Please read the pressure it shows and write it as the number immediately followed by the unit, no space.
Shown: 30.45inHg
